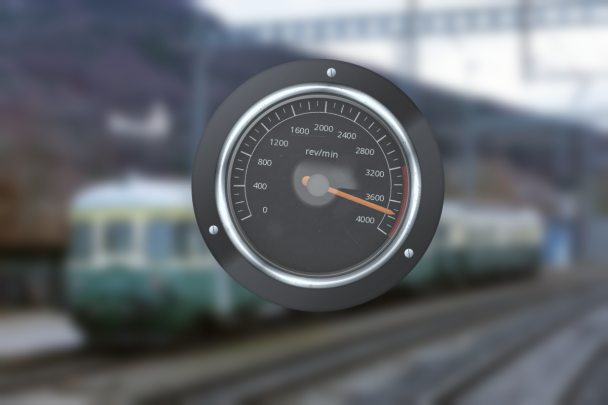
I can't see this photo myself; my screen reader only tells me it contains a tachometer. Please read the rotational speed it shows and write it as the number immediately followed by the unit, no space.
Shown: 3750rpm
